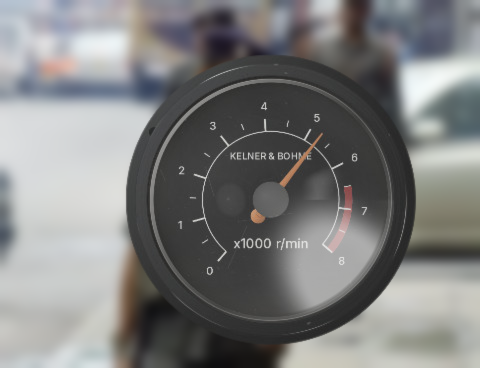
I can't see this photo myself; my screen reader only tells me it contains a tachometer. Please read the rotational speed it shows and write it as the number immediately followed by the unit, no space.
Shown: 5250rpm
